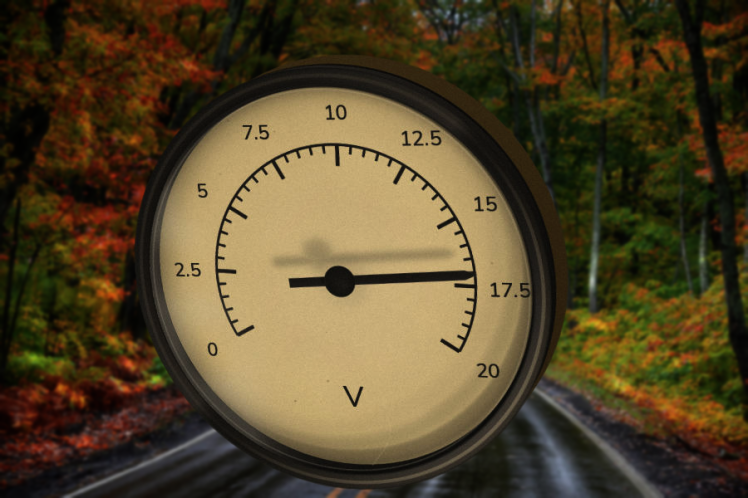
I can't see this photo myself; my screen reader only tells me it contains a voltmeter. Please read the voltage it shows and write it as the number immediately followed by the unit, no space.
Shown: 17V
